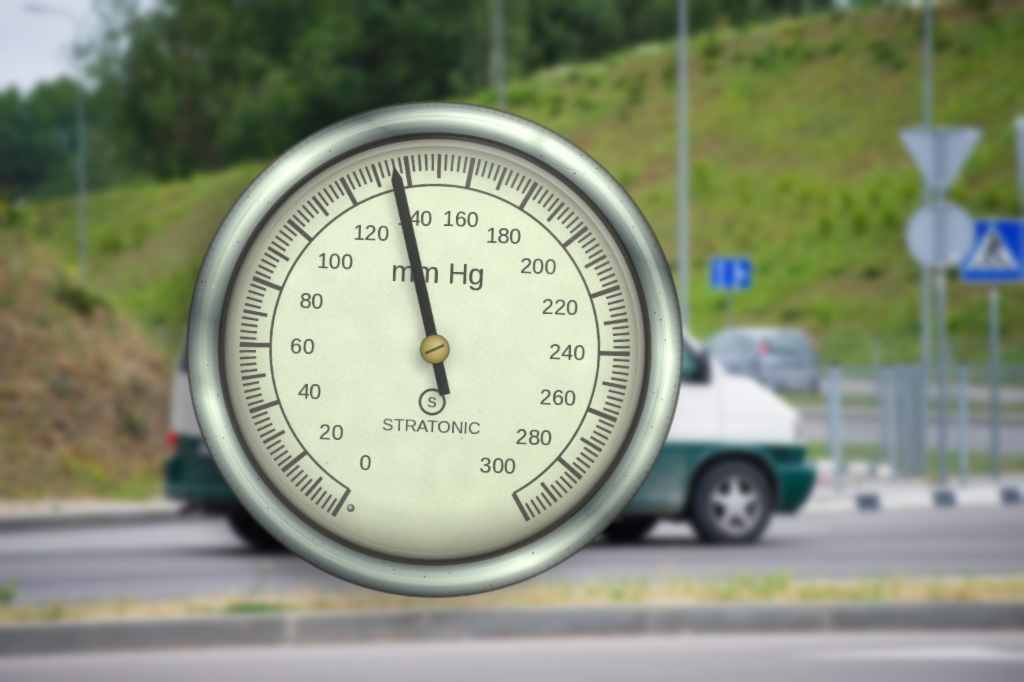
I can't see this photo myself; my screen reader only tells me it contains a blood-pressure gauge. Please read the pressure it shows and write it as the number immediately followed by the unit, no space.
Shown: 136mmHg
